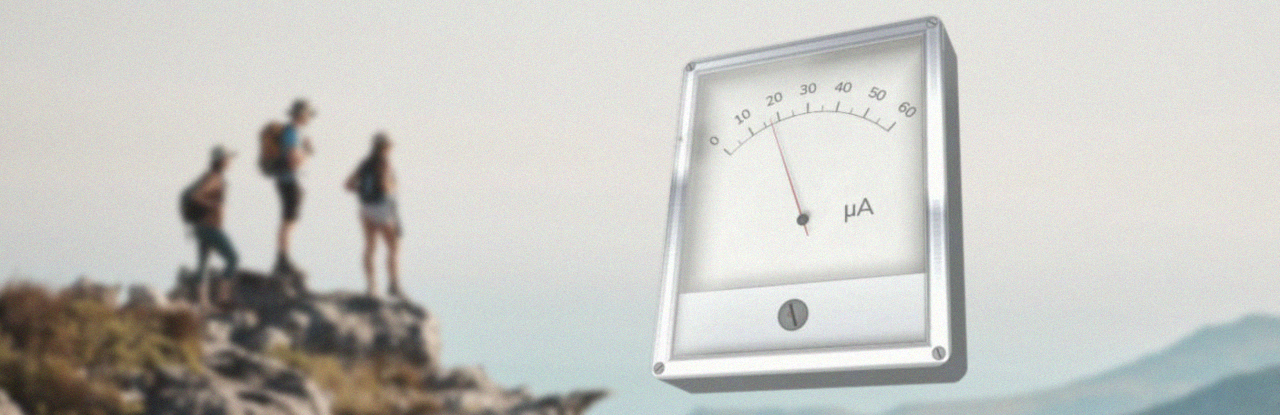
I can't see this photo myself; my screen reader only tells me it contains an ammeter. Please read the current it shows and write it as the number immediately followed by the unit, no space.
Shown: 17.5µA
